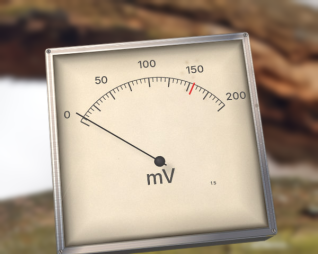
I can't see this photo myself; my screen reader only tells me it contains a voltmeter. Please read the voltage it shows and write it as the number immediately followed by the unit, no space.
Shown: 5mV
